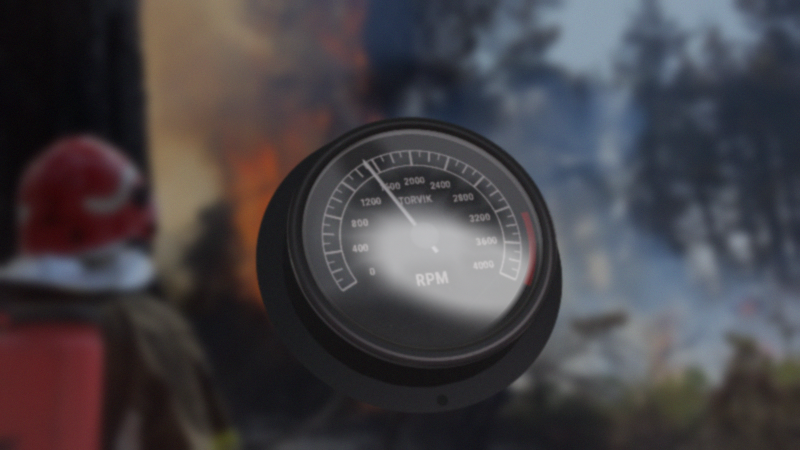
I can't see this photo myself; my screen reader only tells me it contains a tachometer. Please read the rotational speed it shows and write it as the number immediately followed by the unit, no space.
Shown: 1500rpm
